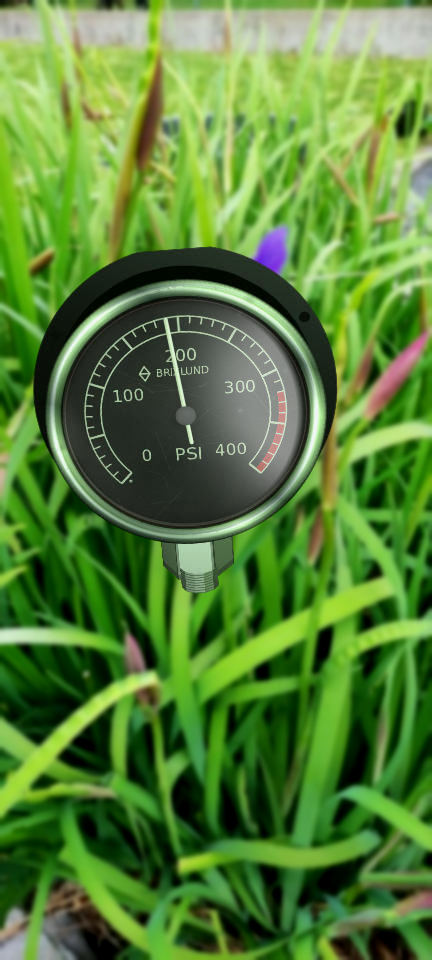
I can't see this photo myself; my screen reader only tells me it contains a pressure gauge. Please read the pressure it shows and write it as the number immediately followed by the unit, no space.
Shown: 190psi
